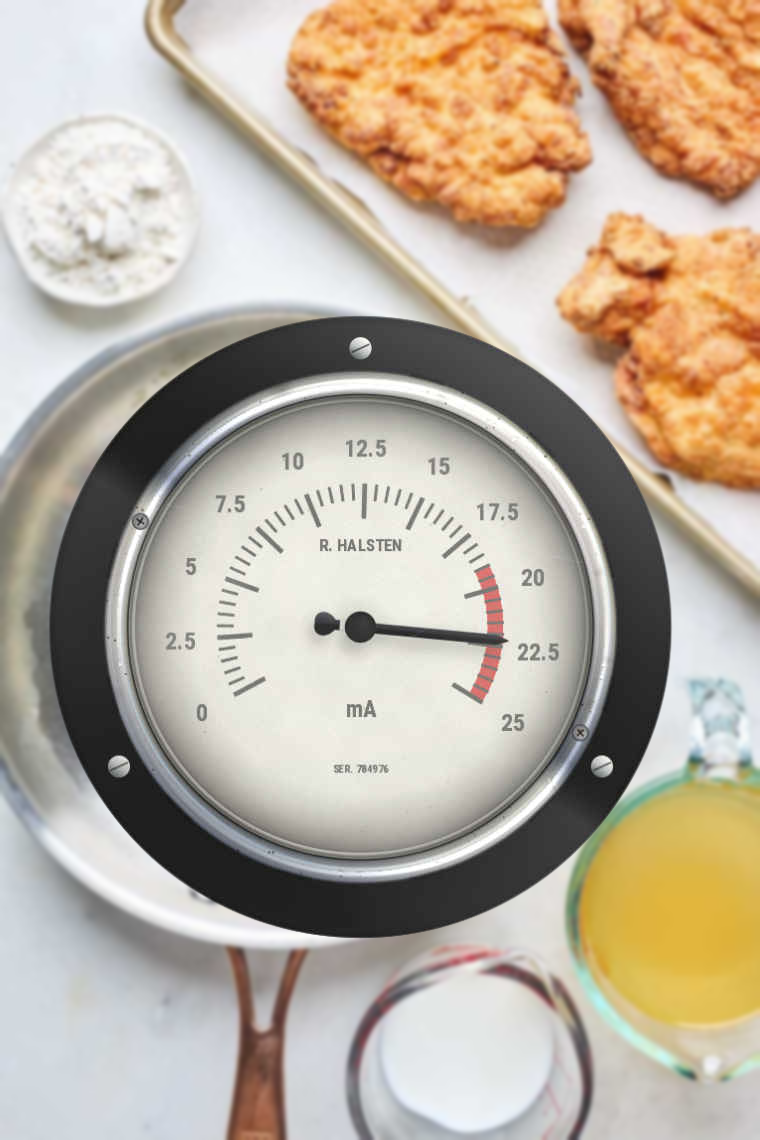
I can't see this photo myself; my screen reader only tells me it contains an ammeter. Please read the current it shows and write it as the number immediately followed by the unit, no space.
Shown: 22.25mA
